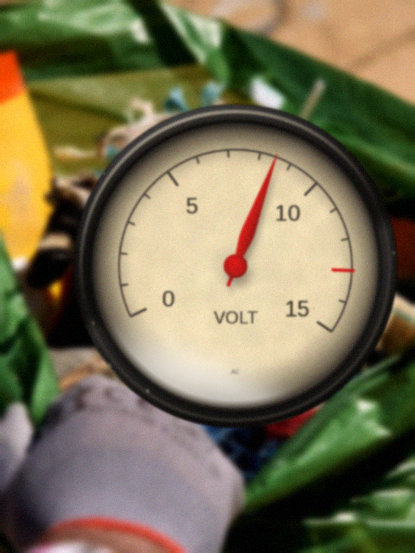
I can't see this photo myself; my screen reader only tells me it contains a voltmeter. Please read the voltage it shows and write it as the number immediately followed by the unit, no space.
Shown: 8.5V
